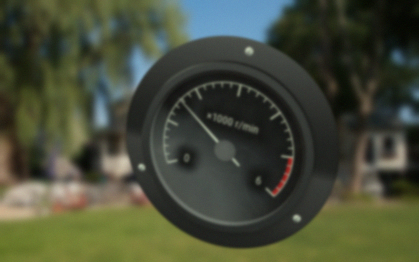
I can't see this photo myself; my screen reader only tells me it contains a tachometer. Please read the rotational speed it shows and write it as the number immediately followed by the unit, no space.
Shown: 1600rpm
